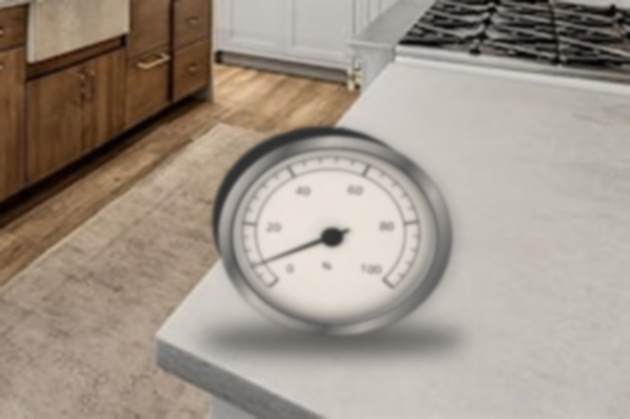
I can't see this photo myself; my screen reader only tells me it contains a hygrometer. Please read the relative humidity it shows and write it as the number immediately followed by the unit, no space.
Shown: 8%
